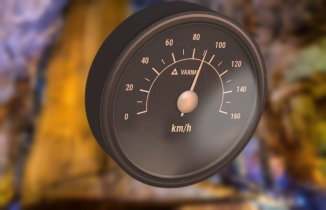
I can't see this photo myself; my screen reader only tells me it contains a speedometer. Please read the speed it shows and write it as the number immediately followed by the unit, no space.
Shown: 90km/h
